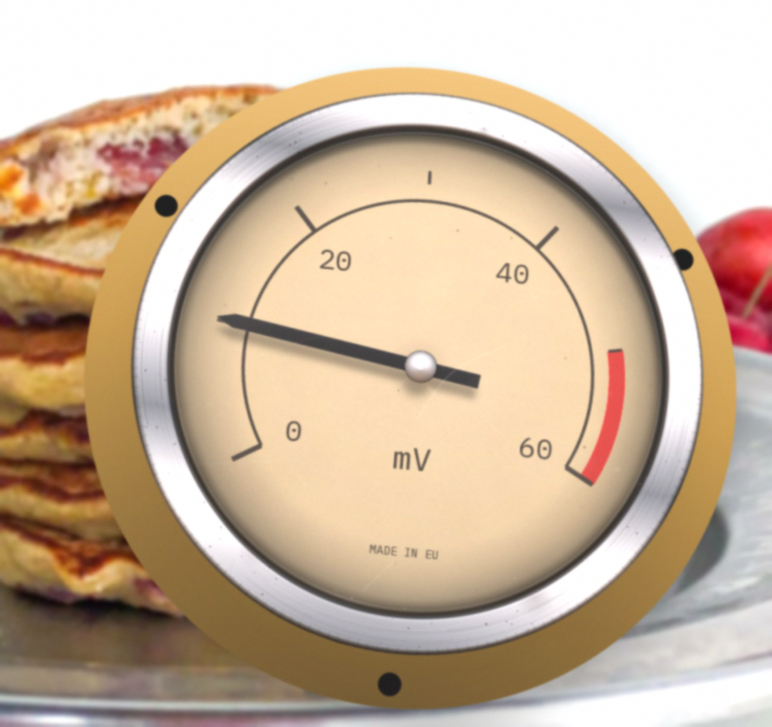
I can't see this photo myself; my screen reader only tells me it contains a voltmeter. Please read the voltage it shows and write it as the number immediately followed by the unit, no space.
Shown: 10mV
